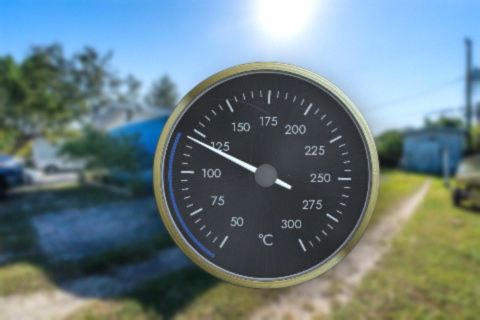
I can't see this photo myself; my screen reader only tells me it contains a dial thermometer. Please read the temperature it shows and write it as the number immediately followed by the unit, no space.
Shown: 120°C
